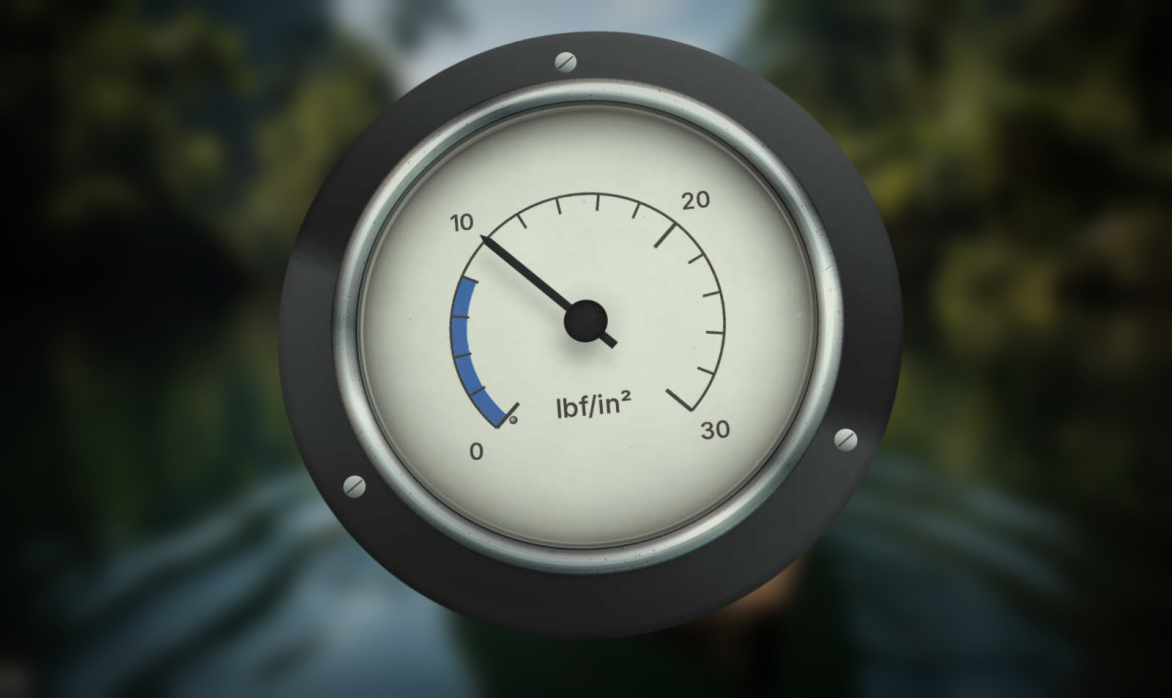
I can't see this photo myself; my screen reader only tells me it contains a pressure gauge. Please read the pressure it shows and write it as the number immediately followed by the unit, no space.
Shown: 10psi
